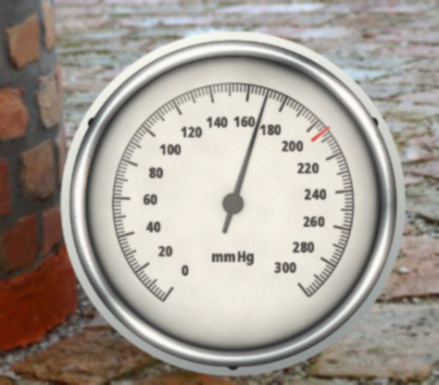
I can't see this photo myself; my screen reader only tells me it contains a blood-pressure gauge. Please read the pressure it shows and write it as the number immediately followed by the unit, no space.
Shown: 170mmHg
